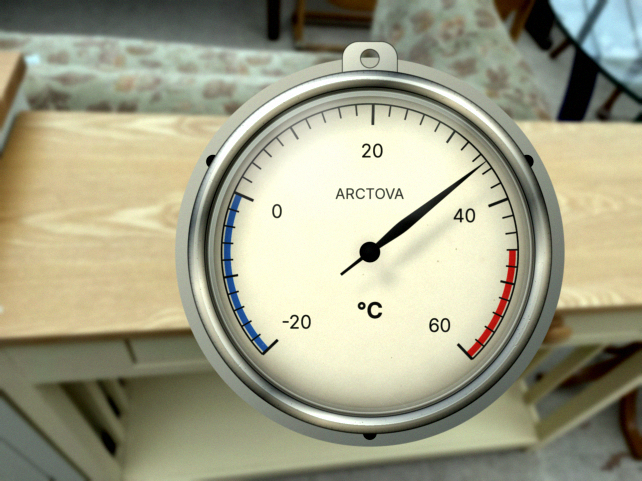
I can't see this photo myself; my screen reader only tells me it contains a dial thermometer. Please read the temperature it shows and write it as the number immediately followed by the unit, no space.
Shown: 35°C
